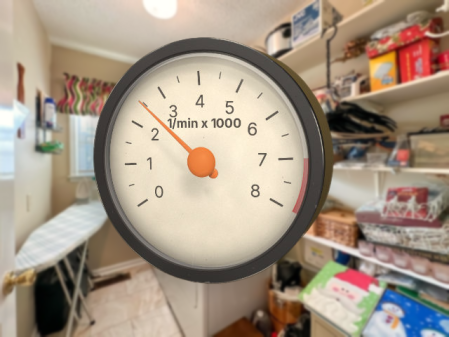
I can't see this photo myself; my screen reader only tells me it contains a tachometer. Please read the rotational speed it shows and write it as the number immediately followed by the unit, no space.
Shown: 2500rpm
